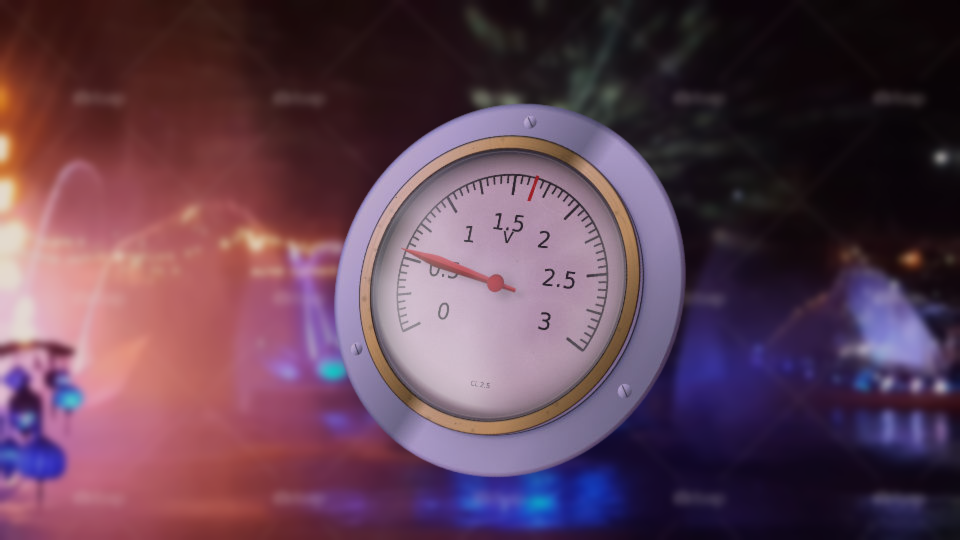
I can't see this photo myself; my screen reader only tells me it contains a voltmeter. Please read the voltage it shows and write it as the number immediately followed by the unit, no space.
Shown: 0.55V
